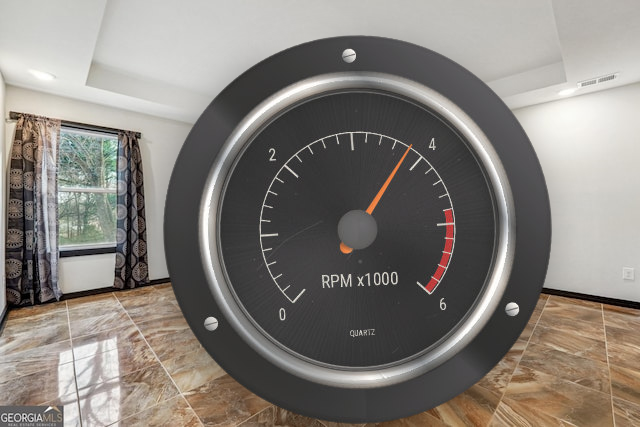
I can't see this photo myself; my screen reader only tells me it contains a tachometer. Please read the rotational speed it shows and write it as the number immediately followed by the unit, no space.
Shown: 3800rpm
